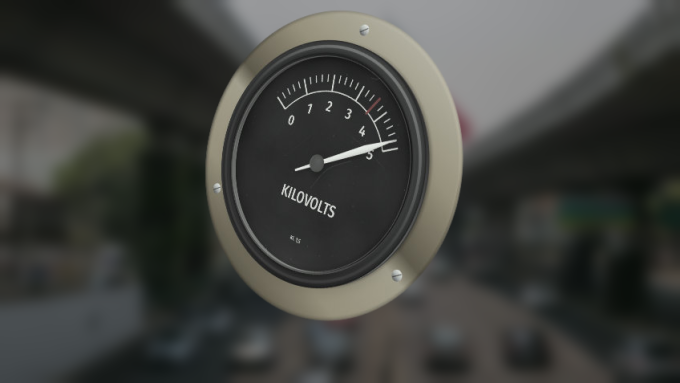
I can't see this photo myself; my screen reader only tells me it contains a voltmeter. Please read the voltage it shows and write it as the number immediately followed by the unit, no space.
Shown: 4.8kV
